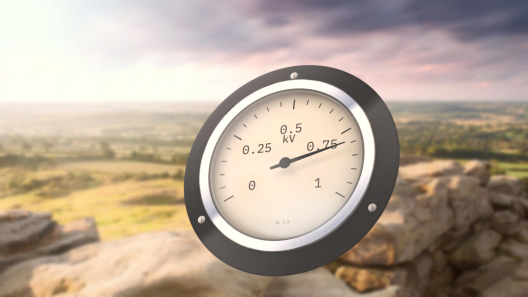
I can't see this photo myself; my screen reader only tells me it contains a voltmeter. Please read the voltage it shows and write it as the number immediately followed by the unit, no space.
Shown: 0.8kV
